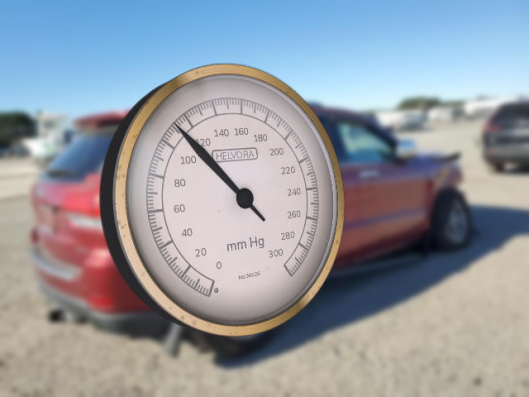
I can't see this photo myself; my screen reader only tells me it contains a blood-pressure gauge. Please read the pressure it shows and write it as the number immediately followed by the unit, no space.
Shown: 110mmHg
